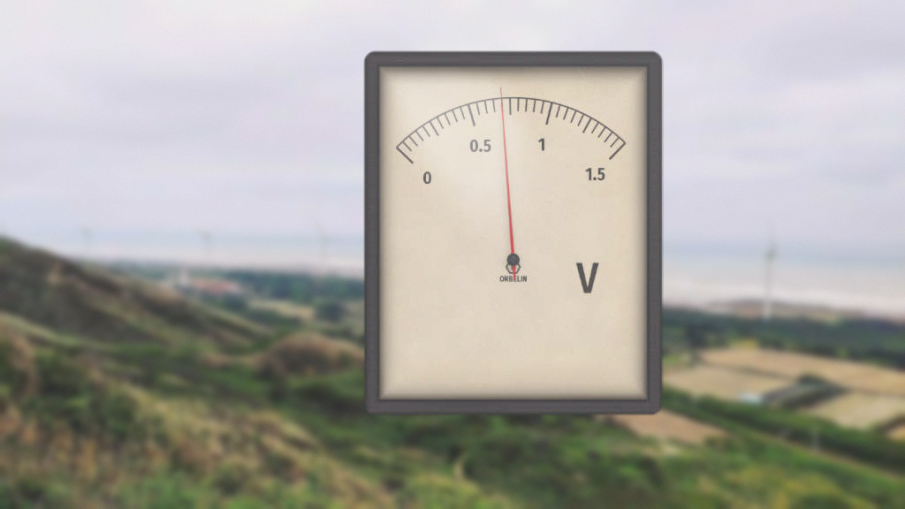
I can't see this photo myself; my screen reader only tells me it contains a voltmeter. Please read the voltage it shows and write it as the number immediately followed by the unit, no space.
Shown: 0.7V
